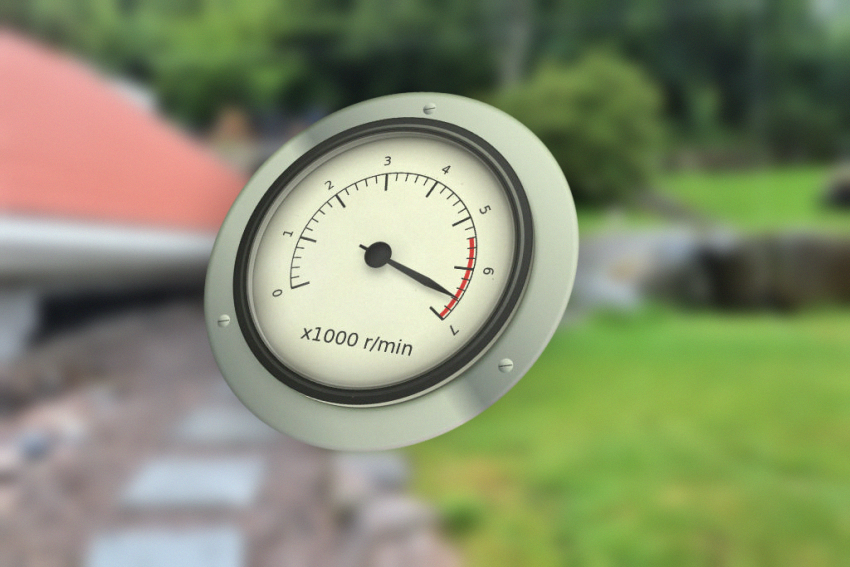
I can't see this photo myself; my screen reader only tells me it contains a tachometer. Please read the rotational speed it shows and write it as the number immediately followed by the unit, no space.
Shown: 6600rpm
